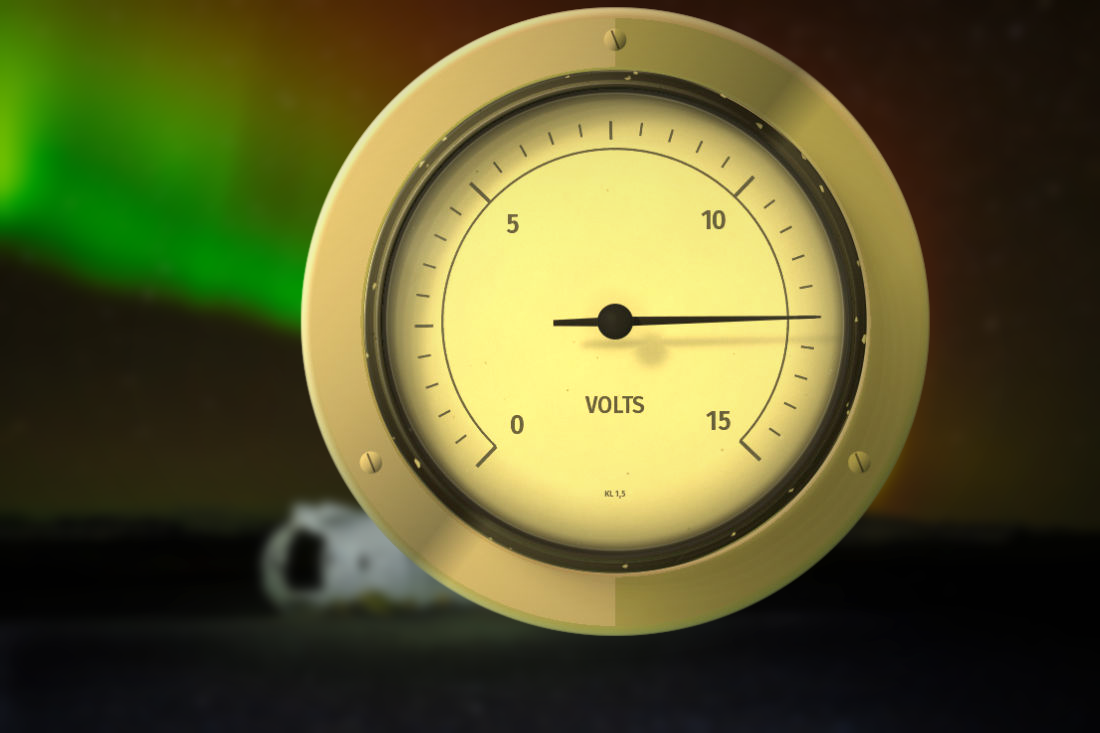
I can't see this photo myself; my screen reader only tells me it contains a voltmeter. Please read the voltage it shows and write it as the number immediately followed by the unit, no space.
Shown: 12.5V
